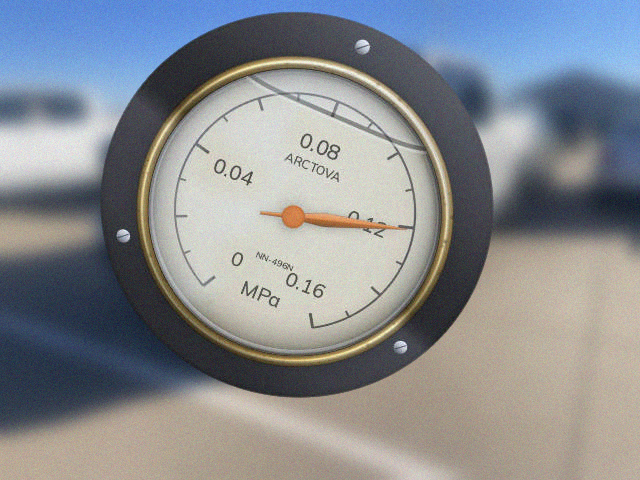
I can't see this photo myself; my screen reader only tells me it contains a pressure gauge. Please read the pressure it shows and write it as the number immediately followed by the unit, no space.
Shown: 0.12MPa
